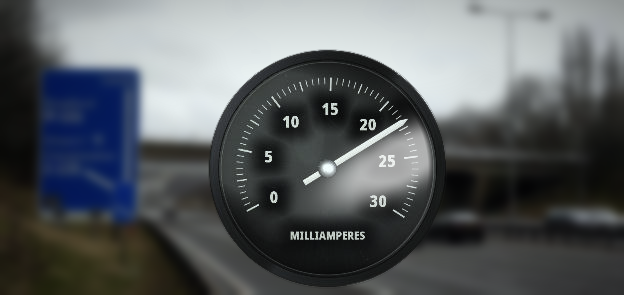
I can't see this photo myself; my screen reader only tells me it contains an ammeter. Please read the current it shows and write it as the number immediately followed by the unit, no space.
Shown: 22mA
